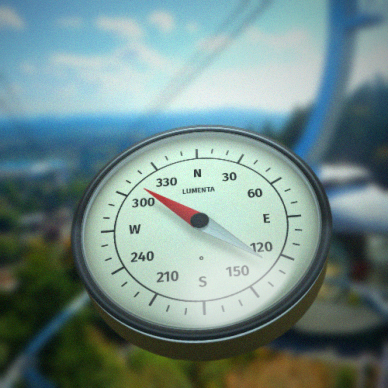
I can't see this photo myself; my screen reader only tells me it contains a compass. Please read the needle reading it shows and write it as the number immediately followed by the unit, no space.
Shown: 310°
